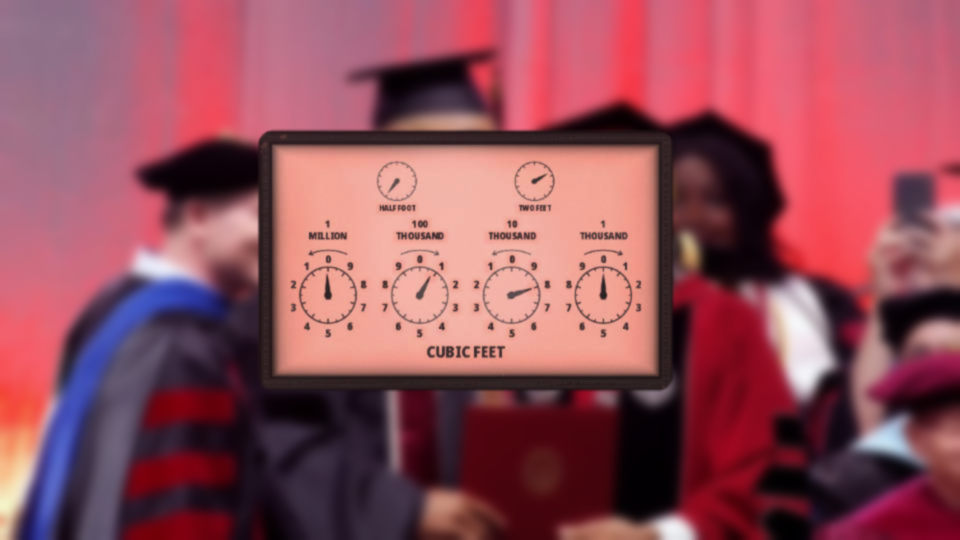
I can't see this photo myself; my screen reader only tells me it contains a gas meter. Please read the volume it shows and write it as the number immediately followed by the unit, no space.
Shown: 8000ft³
